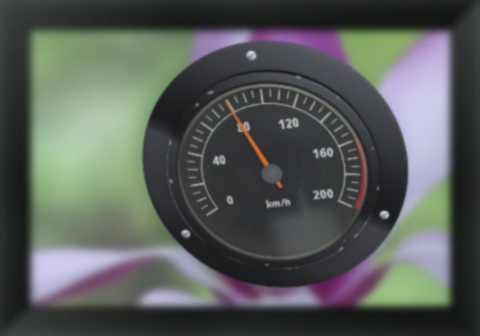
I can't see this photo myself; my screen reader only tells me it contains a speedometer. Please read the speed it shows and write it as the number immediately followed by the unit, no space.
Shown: 80km/h
